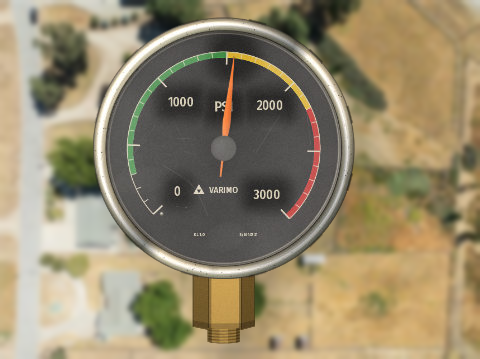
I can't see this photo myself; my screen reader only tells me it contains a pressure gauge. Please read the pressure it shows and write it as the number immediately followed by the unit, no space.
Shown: 1550psi
